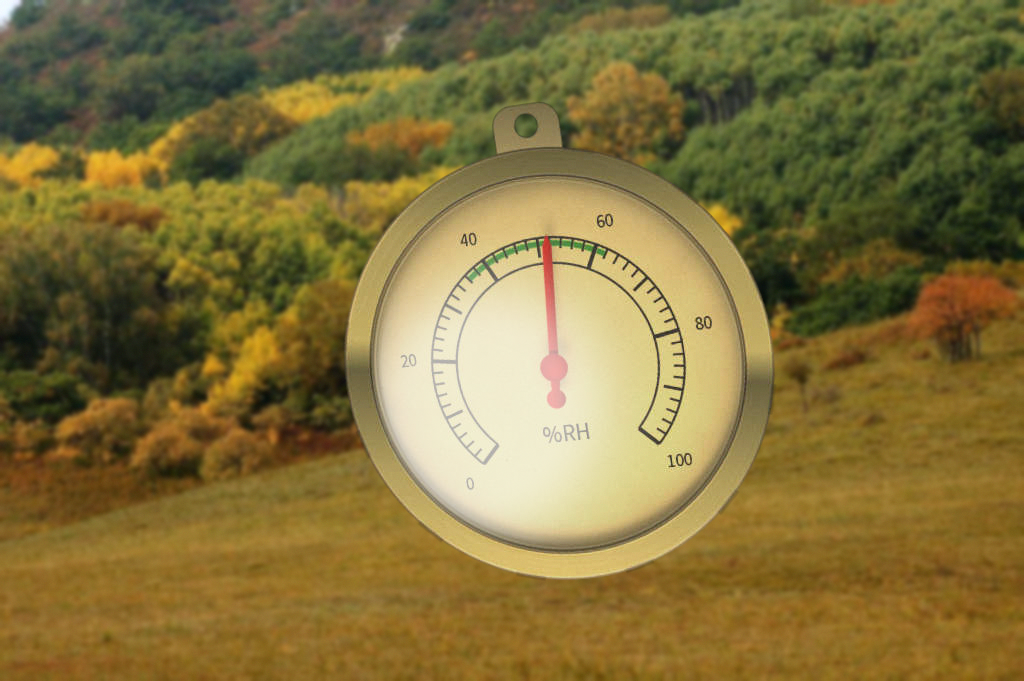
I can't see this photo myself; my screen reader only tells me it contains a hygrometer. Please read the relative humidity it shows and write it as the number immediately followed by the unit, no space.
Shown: 52%
